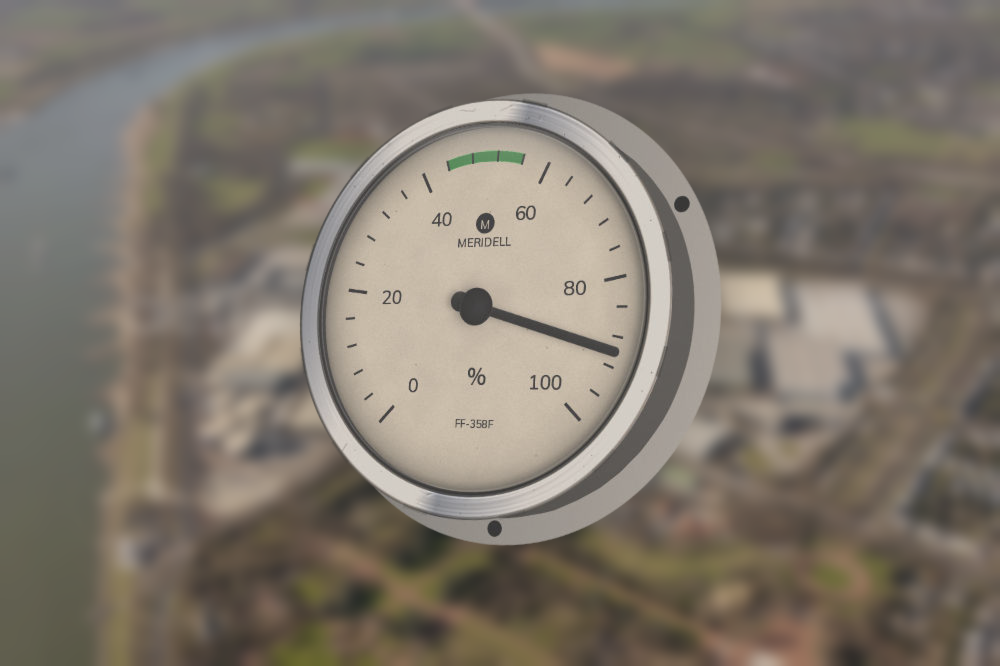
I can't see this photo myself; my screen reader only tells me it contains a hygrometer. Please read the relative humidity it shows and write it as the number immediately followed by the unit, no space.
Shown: 90%
